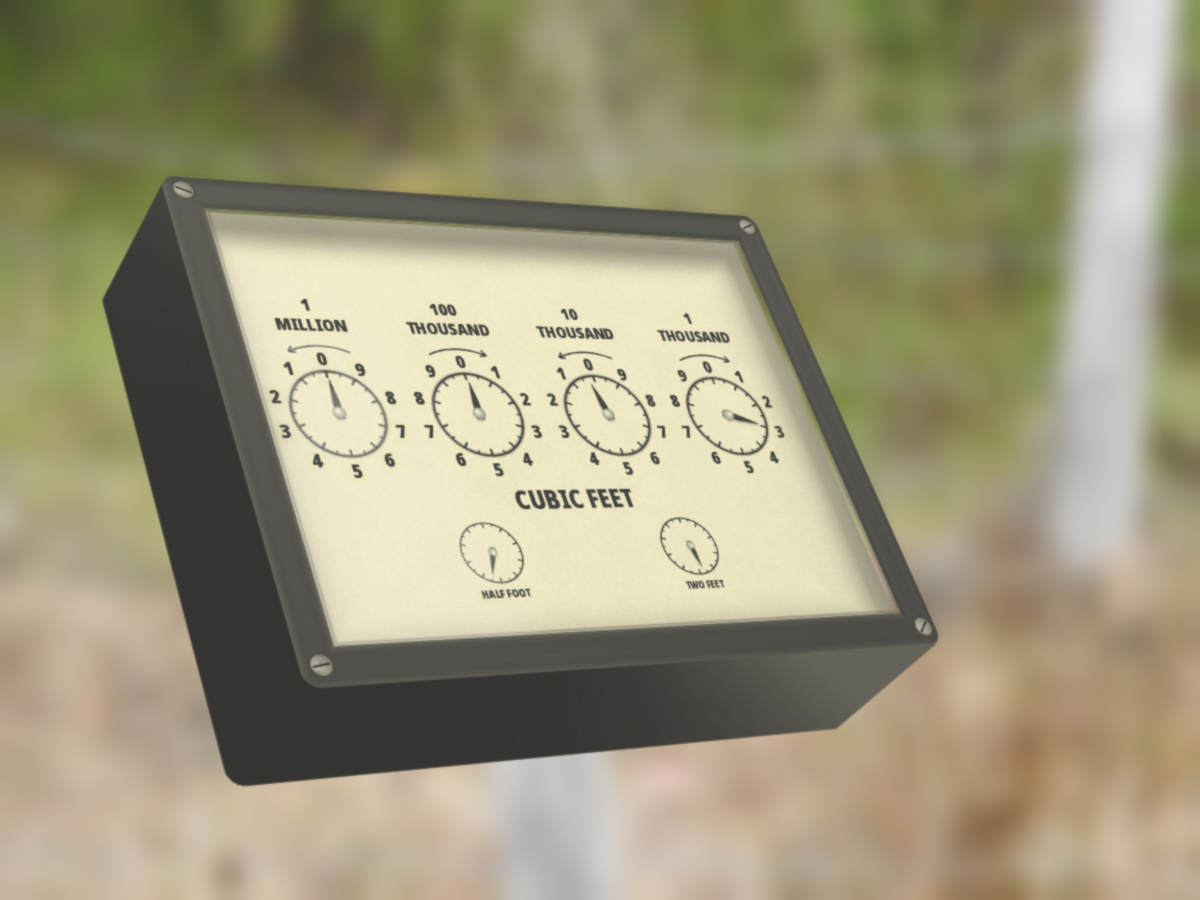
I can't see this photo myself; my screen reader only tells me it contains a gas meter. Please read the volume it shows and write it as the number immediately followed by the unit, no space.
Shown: 300ft³
